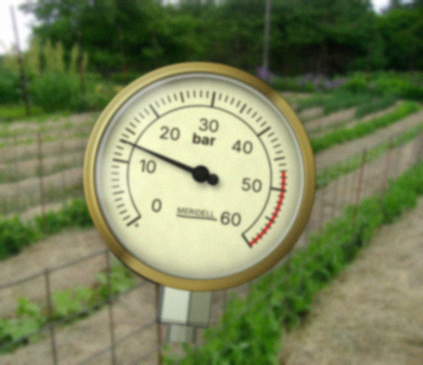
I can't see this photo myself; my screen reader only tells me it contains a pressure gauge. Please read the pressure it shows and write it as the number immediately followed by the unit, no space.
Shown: 13bar
